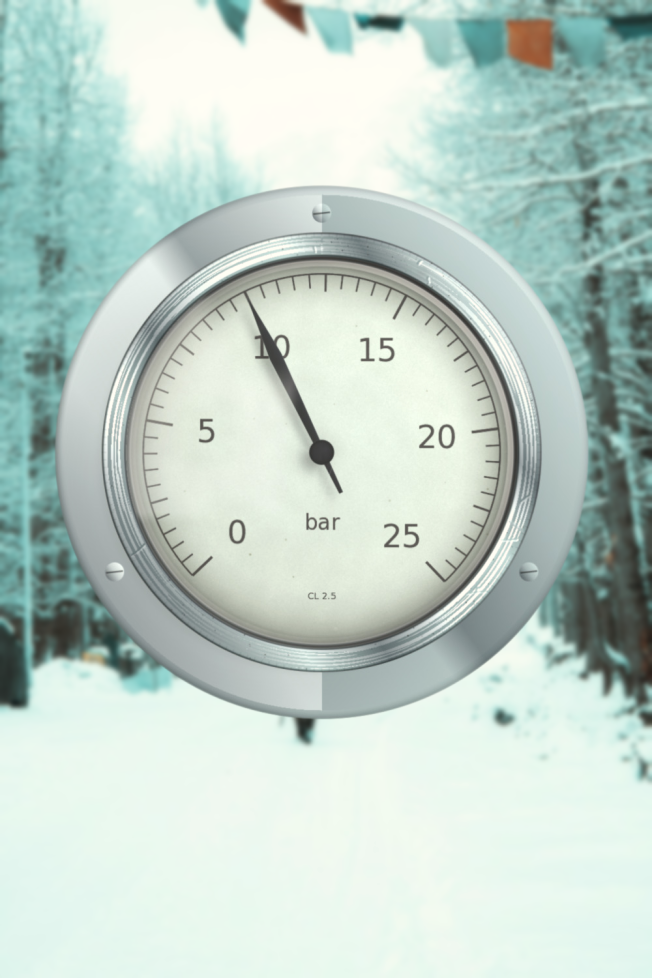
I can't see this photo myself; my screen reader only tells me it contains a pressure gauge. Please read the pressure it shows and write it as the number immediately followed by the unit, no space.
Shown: 10bar
